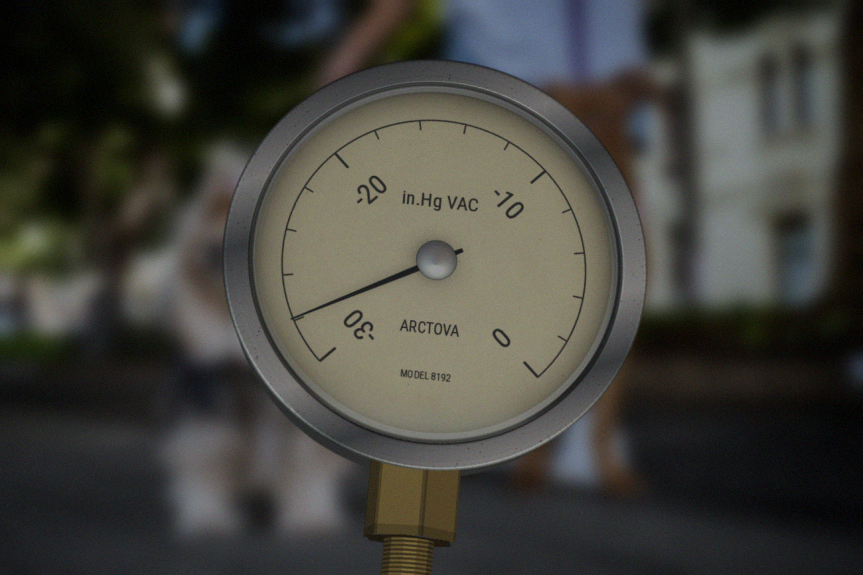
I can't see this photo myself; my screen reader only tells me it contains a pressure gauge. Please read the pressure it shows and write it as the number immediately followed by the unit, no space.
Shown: -28inHg
